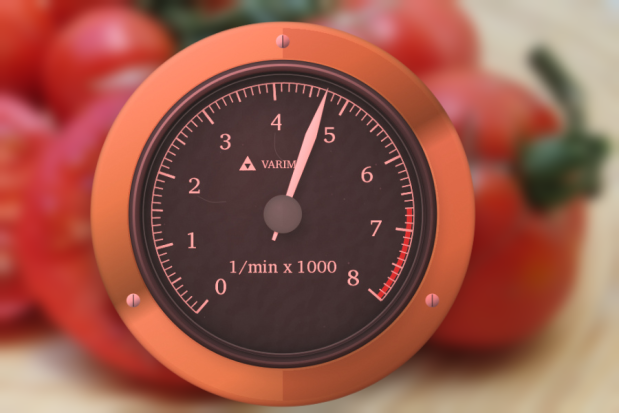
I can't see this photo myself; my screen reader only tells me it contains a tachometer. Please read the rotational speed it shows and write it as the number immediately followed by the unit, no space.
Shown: 4700rpm
